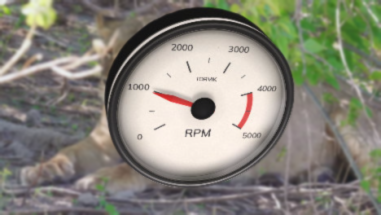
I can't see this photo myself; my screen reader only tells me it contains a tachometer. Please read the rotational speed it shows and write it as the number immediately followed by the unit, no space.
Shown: 1000rpm
